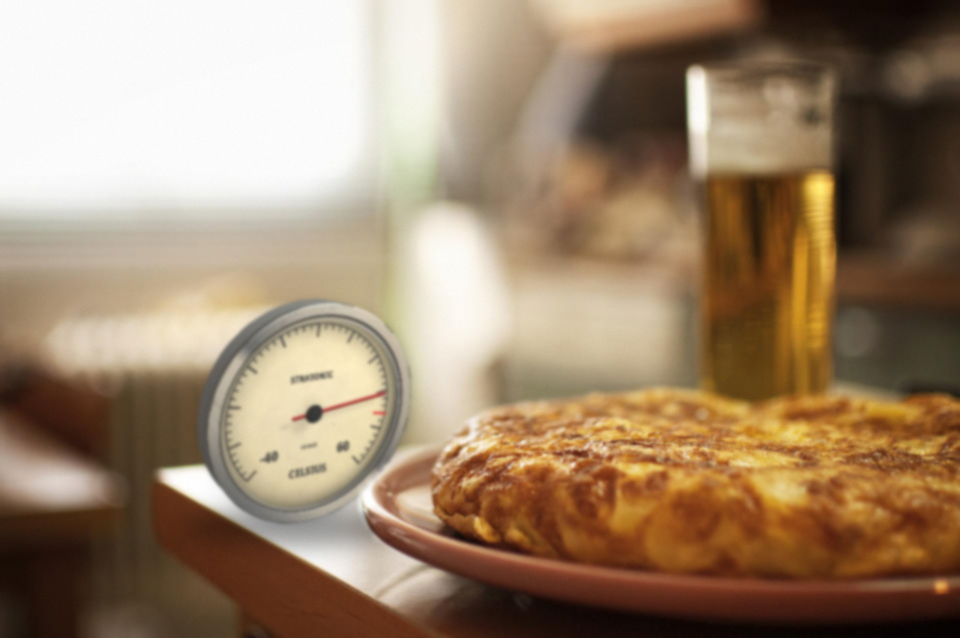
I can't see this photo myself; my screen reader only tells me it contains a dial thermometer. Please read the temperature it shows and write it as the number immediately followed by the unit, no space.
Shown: 40°C
